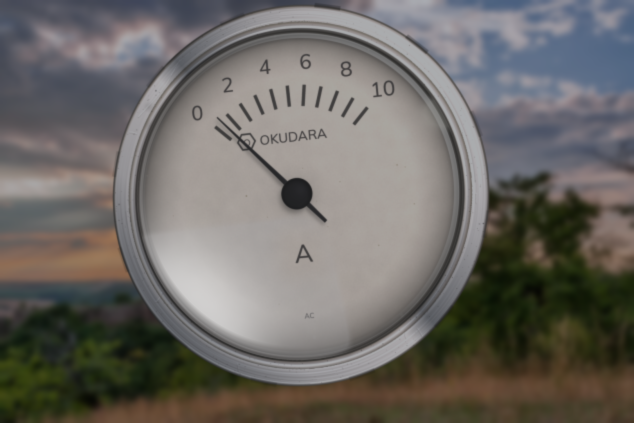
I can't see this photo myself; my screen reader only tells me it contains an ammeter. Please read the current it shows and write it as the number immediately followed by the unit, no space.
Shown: 0.5A
